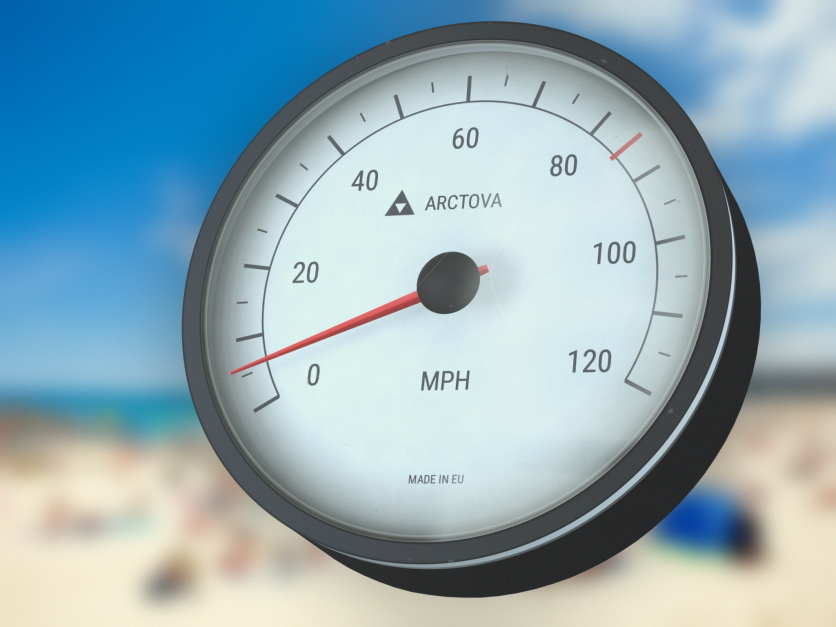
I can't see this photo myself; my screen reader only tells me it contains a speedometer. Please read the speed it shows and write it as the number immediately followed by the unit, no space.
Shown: 5mph
